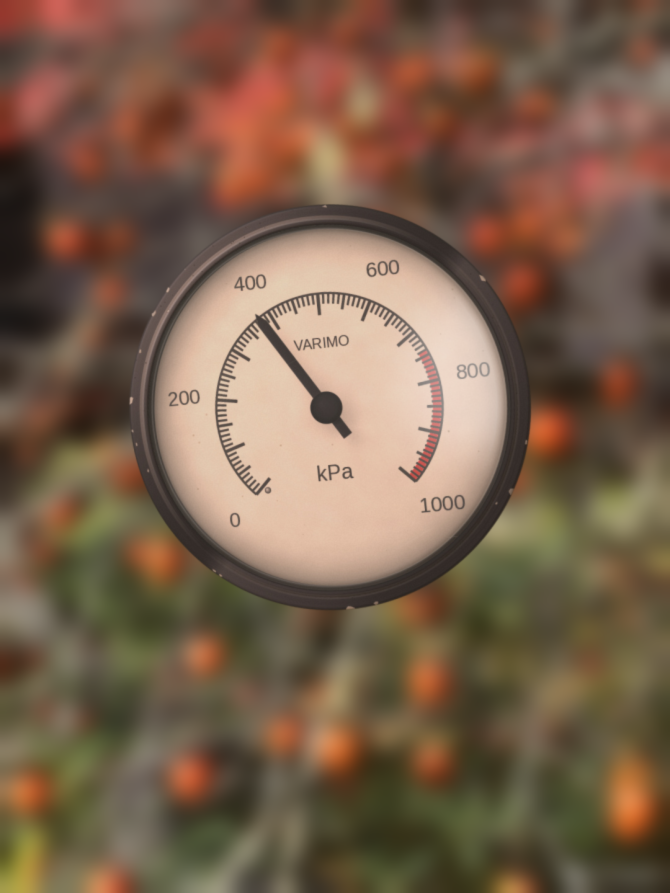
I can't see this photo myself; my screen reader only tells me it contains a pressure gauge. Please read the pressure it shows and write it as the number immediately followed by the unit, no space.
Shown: 380kPa
